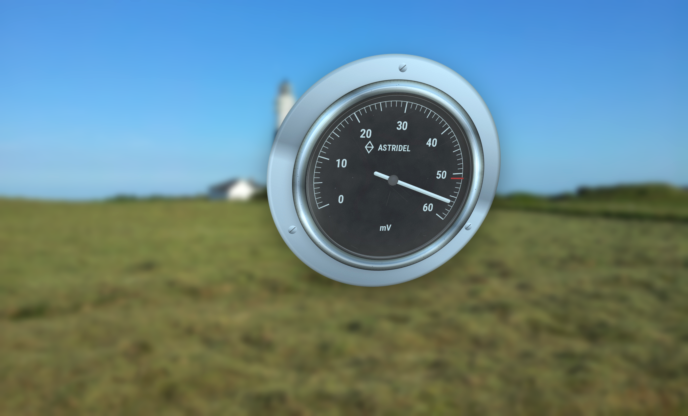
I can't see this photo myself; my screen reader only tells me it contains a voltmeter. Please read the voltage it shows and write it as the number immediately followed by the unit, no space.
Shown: 56mV
